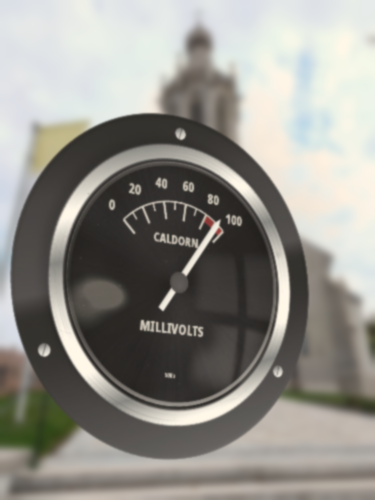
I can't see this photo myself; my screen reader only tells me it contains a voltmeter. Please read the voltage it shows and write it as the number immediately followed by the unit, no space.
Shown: 90mV
